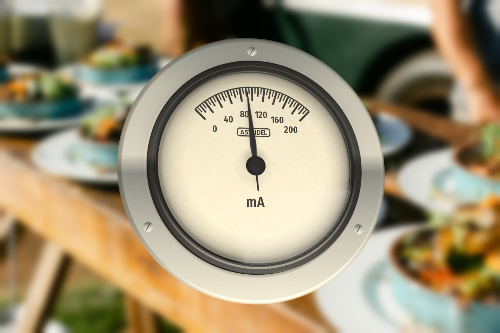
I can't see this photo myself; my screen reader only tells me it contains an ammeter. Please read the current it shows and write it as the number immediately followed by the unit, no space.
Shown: 90mA
